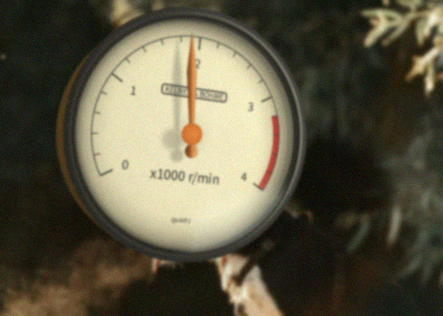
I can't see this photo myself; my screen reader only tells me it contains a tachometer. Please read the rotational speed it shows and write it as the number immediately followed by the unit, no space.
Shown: 1900rpm
